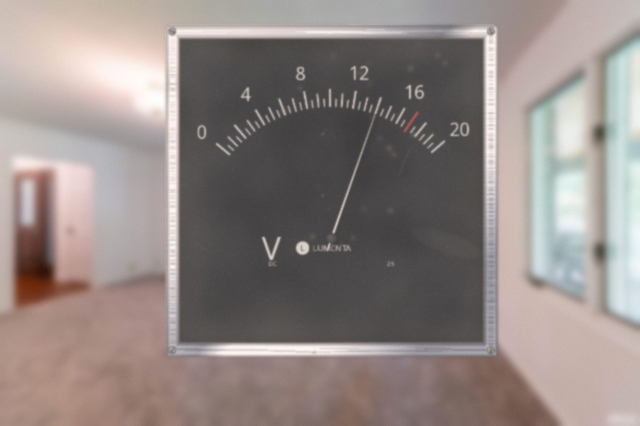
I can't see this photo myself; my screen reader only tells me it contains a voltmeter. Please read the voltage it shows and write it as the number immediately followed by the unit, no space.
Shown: 14V
